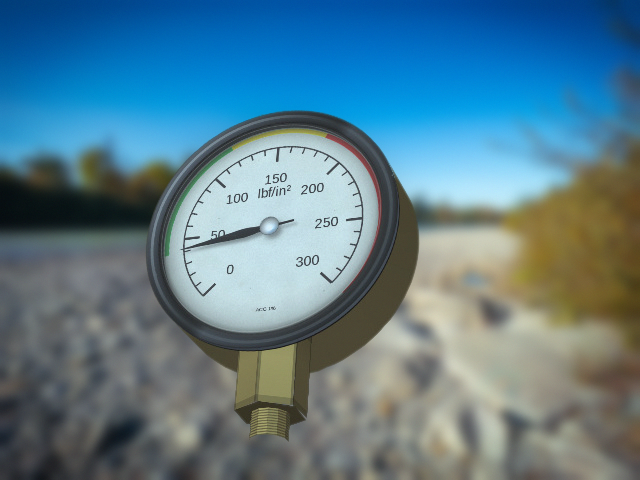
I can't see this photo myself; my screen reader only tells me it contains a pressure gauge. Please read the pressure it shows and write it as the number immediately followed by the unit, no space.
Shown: 40psi
